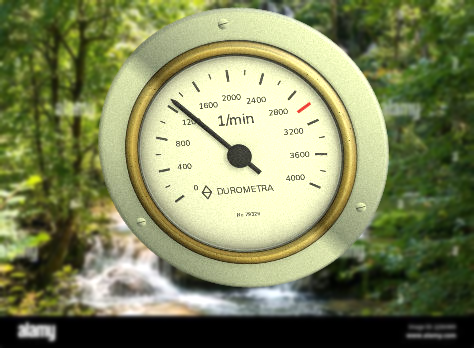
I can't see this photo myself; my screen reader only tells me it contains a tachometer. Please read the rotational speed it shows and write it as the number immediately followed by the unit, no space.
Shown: 1300rpm
